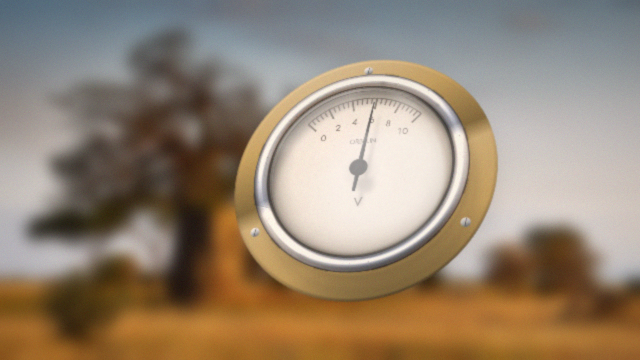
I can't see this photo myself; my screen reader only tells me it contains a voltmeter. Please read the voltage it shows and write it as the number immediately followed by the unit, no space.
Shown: 6V
